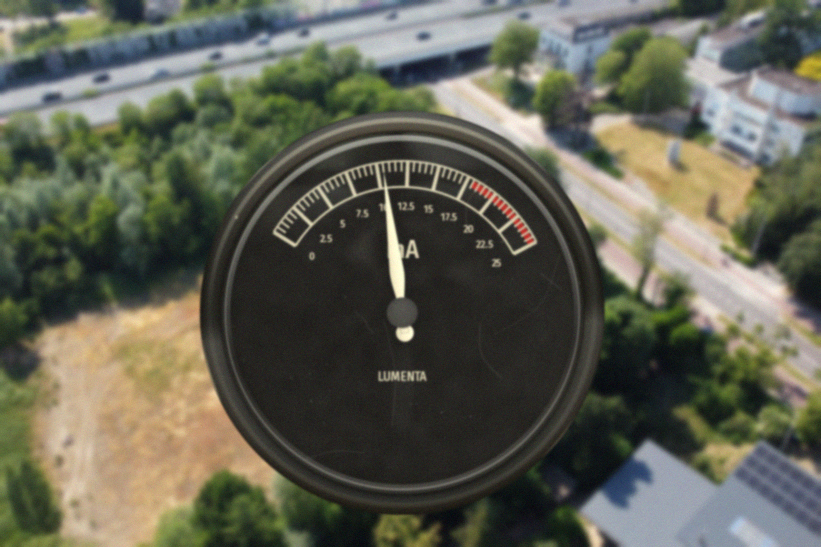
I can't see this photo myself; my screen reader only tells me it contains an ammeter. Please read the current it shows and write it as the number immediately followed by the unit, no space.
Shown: 10.5mA
